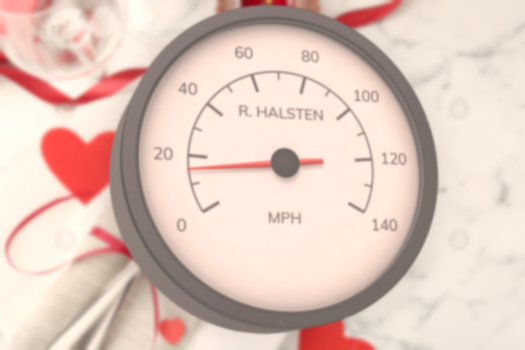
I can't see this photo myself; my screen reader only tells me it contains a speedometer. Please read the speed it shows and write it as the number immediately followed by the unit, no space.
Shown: 15mph
